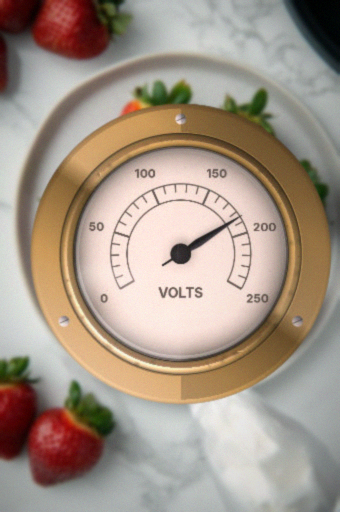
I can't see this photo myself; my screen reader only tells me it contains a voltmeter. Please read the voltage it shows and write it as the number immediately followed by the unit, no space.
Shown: 185V
